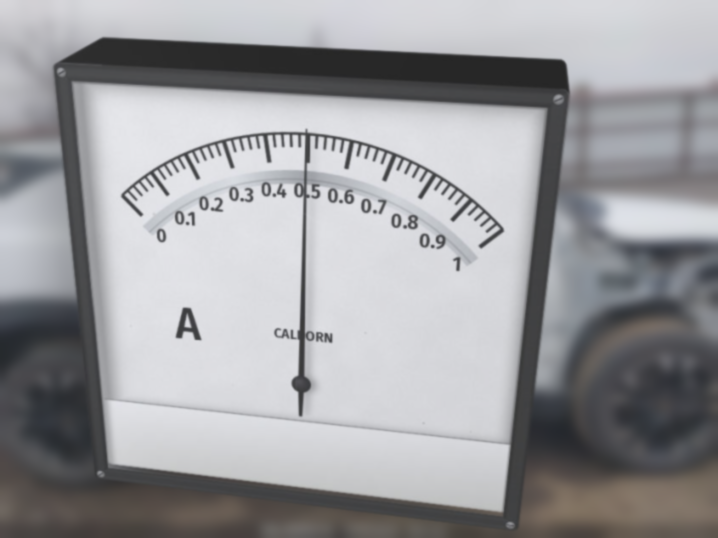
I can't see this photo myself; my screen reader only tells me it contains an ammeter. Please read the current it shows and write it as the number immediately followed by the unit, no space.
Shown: 0.5A
